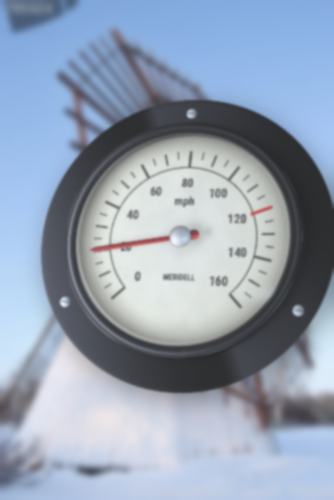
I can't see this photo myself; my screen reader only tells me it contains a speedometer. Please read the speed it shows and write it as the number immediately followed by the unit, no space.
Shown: 20mph
